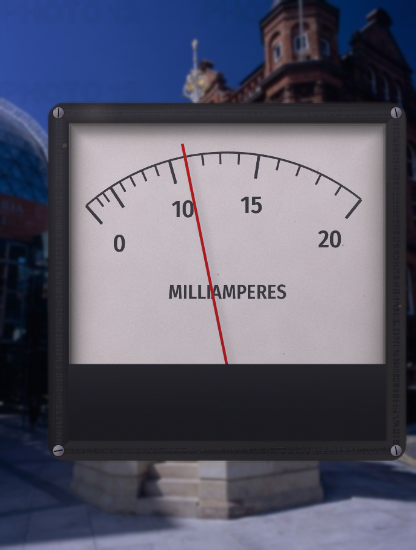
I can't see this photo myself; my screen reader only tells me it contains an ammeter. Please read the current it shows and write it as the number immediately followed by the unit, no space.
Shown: 11mA
